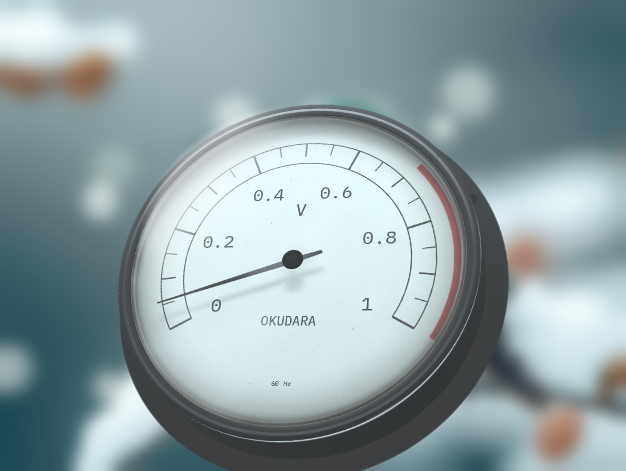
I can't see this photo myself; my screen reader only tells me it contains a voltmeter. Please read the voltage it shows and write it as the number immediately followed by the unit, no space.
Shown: 0.05V
